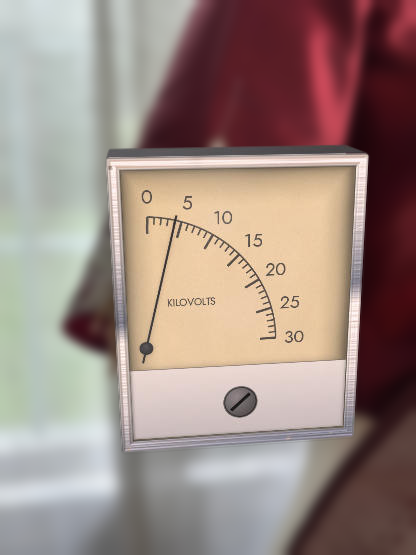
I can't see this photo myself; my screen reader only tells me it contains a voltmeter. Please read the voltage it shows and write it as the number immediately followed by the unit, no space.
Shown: 4kV
